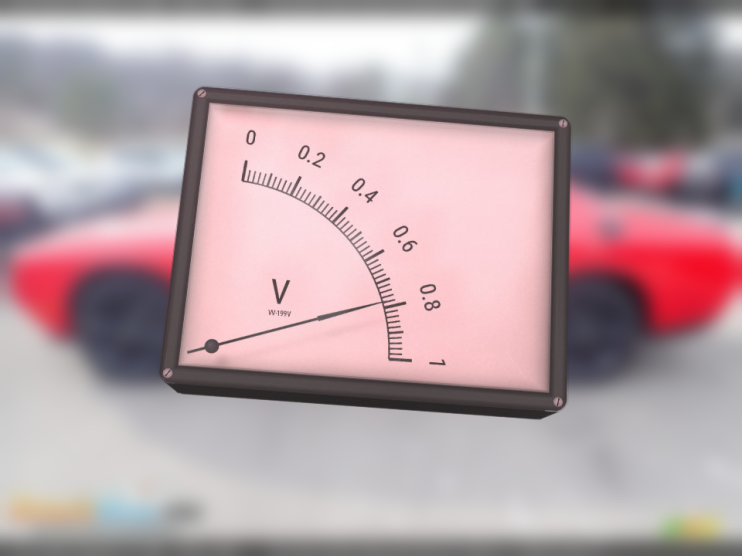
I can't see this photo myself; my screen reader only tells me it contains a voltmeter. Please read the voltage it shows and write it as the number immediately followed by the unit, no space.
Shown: 0.78V
